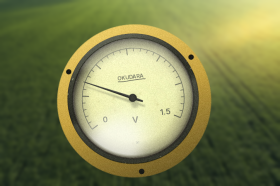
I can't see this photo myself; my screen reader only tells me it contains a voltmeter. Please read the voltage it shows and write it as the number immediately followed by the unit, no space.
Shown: 0.35V
